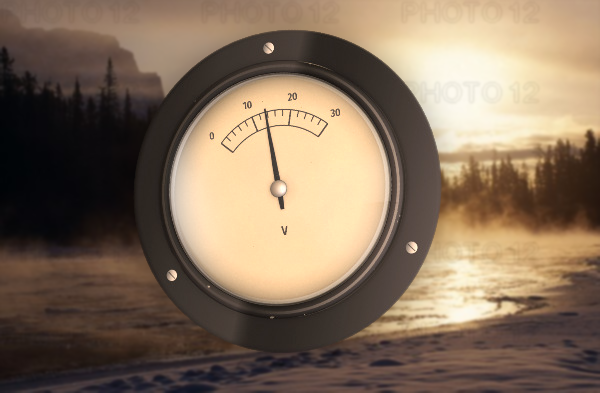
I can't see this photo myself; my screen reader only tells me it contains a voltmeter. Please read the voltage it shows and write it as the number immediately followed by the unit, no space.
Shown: 14V
